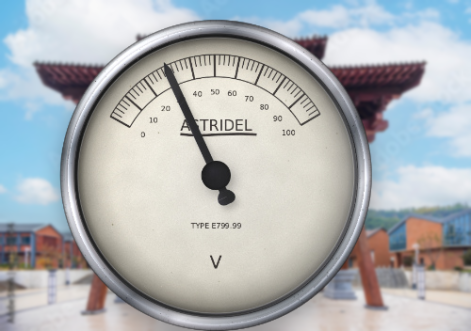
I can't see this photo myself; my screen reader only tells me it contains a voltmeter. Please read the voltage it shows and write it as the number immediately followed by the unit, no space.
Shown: 30V
